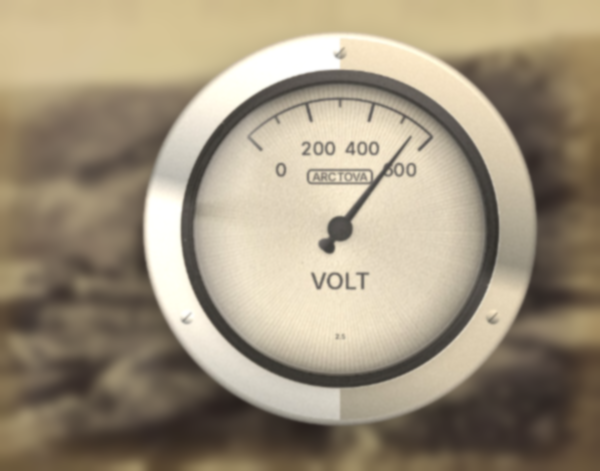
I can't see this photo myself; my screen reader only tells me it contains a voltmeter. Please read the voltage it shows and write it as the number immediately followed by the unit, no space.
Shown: 550V
